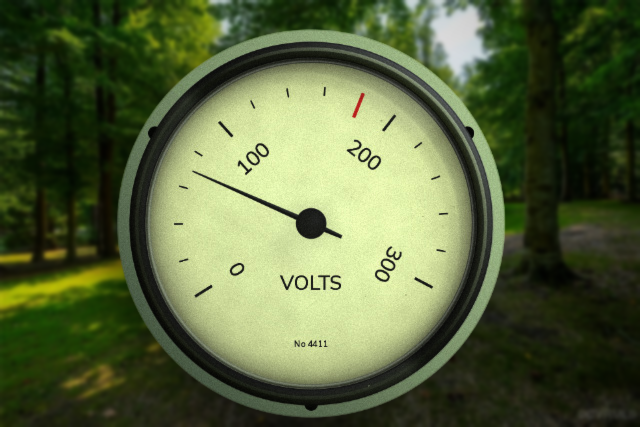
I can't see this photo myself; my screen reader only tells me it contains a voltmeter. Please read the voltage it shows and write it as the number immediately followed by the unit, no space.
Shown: 70V
